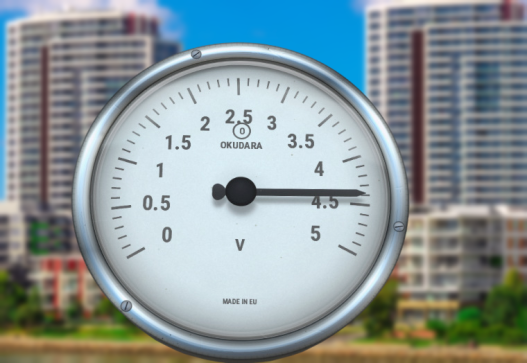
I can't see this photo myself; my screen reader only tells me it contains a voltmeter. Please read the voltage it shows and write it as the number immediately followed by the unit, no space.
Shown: 4.4V
